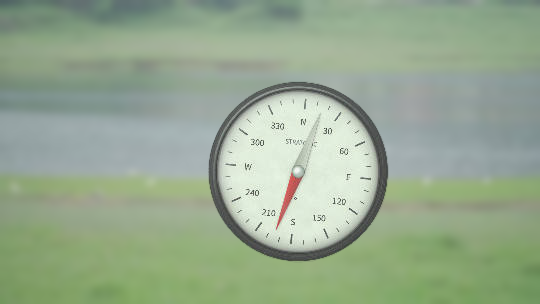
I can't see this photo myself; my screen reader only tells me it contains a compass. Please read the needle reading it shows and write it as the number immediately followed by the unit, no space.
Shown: 195°
